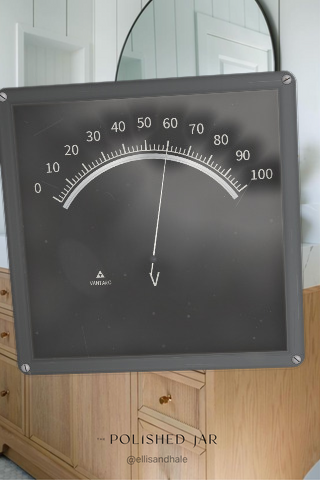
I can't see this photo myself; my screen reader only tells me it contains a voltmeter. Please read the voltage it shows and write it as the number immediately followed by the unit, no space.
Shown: 60V
